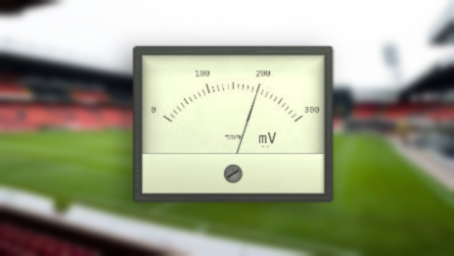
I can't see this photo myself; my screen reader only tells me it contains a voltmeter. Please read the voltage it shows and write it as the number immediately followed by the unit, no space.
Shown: 200mV
